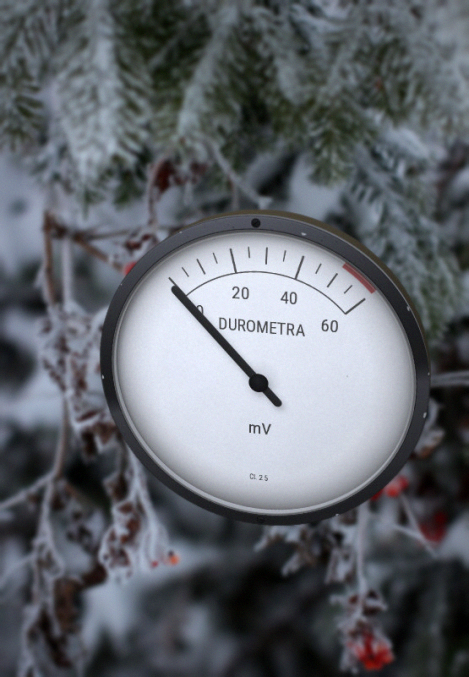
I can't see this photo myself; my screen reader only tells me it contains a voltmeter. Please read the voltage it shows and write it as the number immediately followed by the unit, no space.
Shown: 0mV
